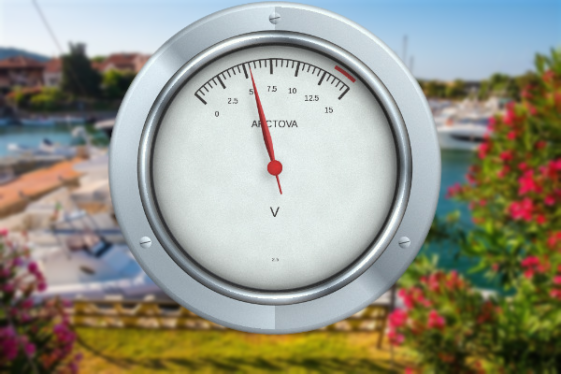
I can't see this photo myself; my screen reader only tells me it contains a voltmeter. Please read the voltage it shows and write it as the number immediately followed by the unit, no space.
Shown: 5.5V
